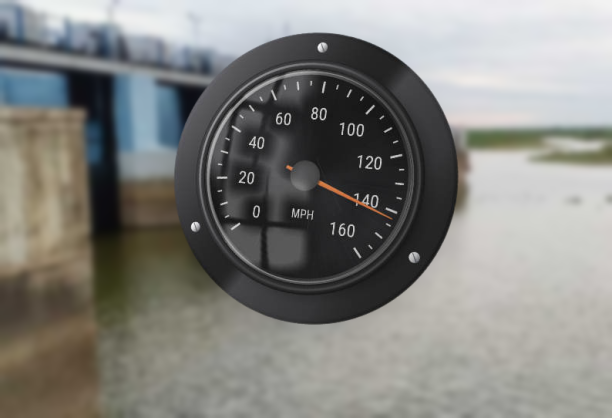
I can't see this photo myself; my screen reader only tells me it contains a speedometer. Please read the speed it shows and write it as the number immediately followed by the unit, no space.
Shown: 142.5mph
